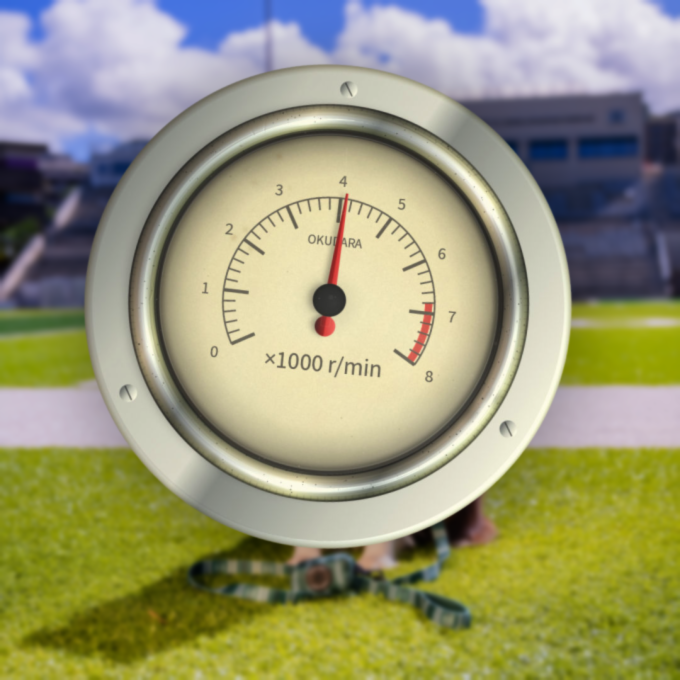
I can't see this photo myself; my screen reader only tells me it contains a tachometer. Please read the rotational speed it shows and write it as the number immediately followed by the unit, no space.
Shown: 4100rpm
